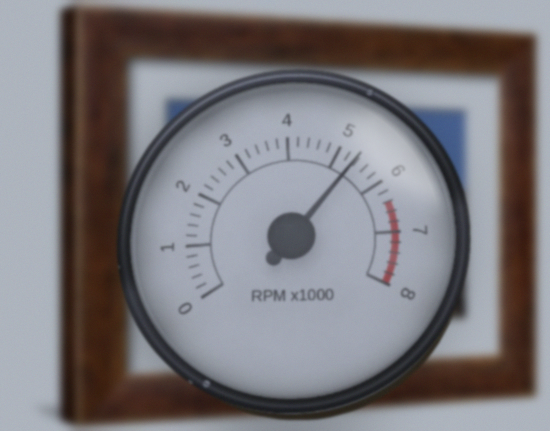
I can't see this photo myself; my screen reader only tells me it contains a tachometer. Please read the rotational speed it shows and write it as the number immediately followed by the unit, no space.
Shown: 5400rpm
